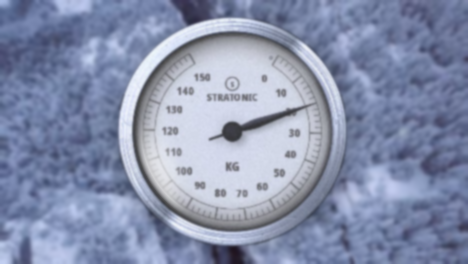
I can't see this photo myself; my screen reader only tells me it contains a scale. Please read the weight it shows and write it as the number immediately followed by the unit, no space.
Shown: 20kg
